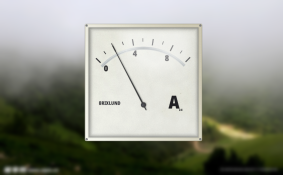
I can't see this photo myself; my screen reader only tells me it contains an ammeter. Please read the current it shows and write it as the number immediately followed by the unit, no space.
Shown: 2A
